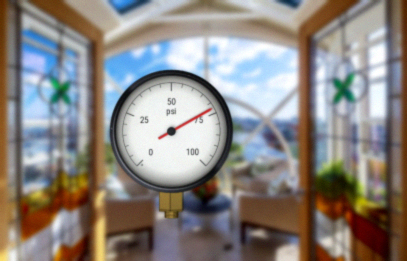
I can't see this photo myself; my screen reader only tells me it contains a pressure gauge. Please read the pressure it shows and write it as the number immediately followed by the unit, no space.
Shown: 72.5psi
